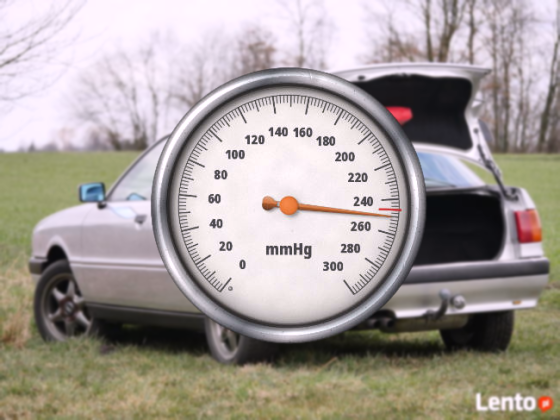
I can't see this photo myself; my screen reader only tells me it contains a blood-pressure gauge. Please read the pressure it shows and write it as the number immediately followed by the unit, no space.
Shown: 250mmHg
